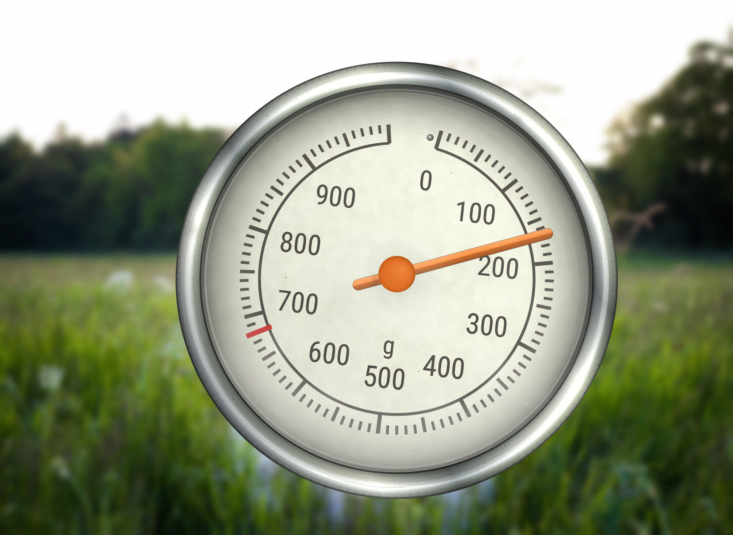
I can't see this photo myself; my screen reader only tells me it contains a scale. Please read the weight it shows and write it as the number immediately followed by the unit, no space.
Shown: 170g
